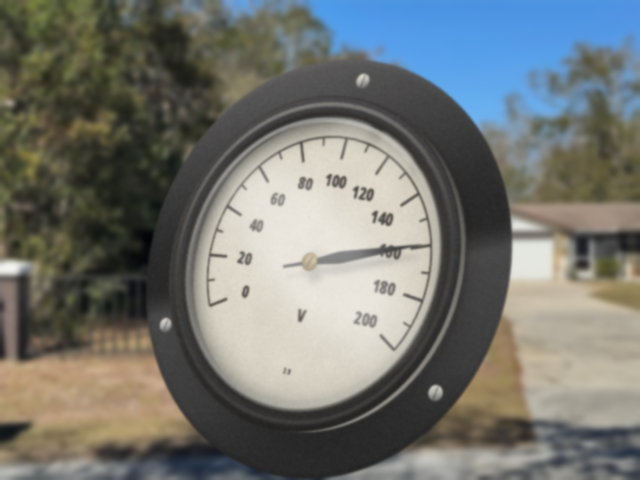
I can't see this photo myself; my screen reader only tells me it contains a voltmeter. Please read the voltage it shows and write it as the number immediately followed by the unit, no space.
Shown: 160V
